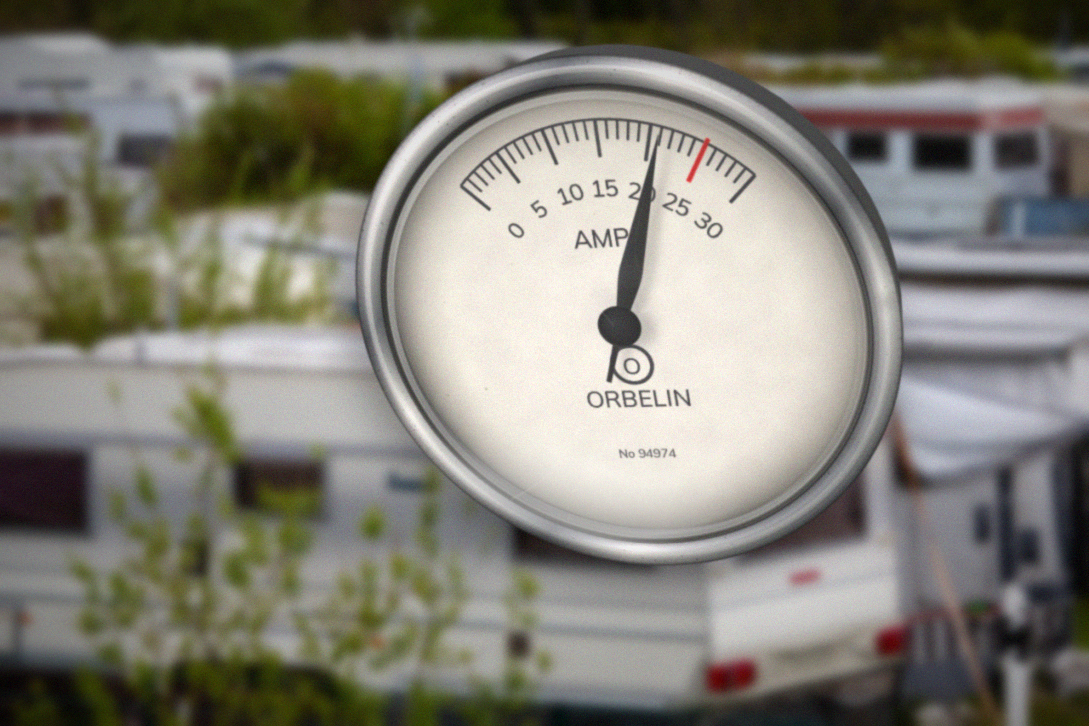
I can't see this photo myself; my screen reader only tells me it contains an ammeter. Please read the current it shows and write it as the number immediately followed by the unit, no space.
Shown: 21A
